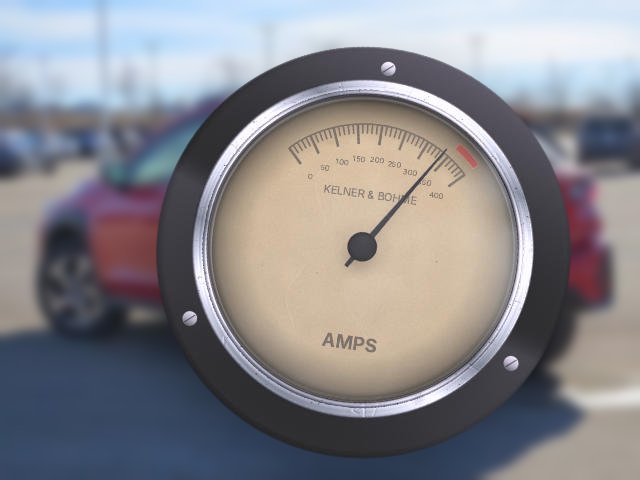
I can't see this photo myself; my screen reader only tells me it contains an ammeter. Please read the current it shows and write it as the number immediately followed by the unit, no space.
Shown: 340A
